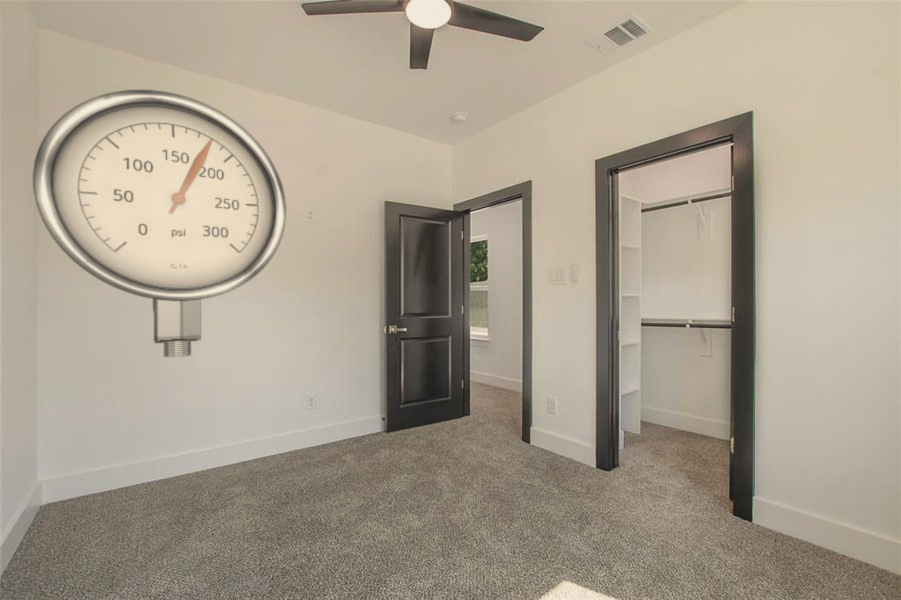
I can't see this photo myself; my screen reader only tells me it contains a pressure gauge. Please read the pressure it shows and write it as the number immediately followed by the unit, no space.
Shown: 180psi
